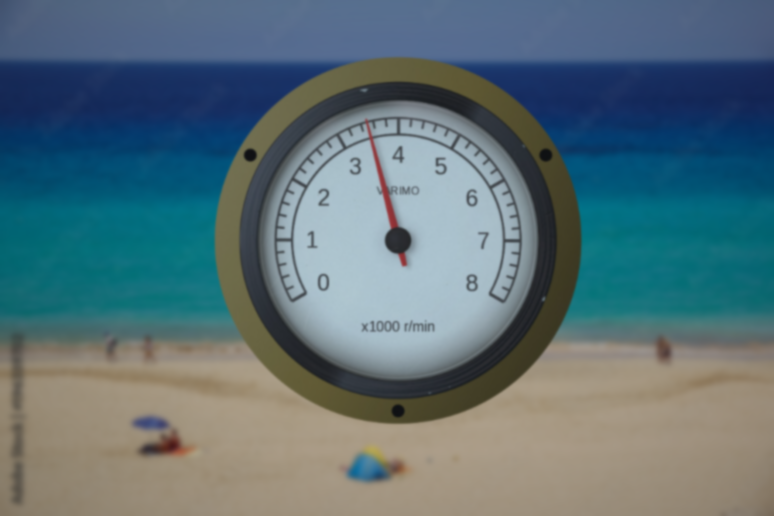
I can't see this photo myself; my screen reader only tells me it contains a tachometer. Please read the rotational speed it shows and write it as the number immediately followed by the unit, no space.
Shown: 3500rpm
